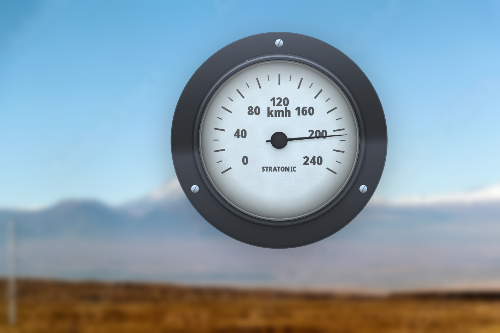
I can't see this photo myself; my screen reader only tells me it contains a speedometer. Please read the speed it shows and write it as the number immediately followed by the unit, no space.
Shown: 205km/h
